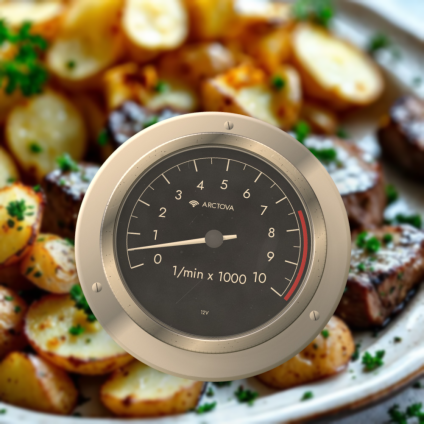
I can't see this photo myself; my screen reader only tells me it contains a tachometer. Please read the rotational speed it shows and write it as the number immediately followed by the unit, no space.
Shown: 500rpm
